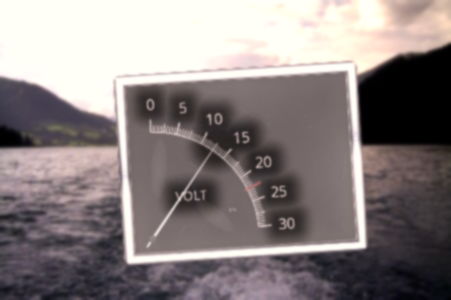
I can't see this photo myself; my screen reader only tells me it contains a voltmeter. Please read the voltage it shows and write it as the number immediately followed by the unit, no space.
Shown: 12.5V
